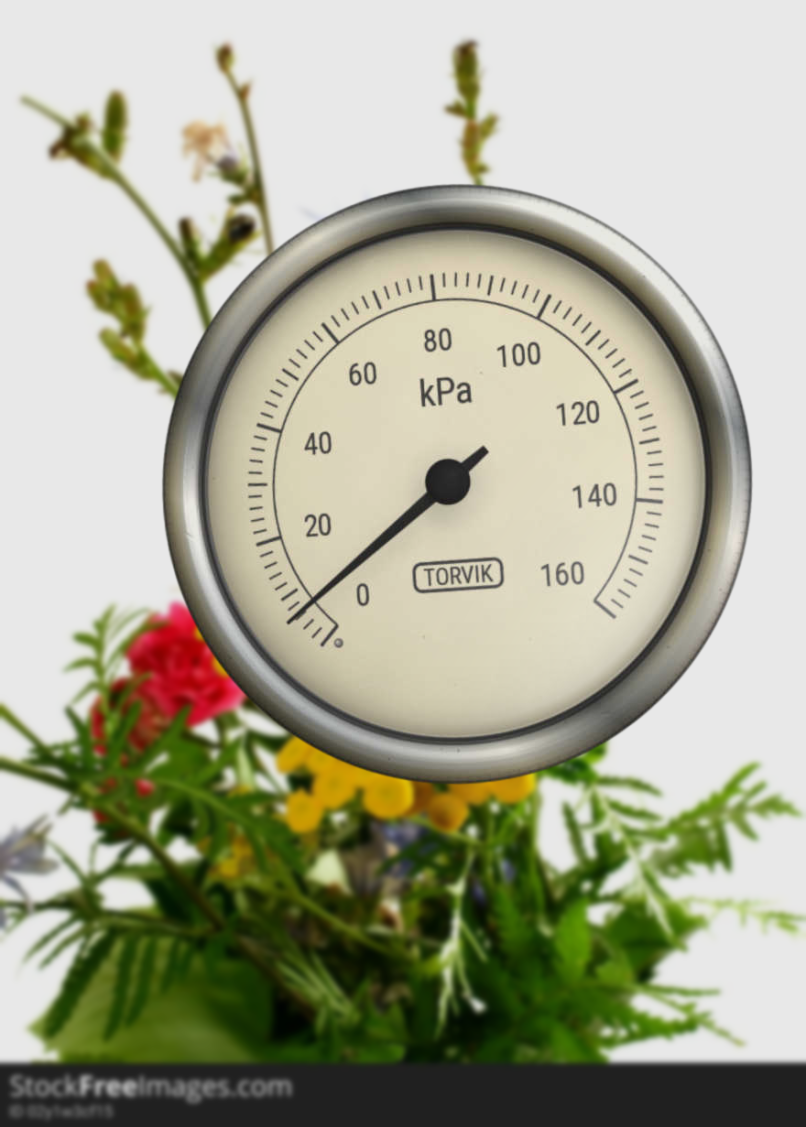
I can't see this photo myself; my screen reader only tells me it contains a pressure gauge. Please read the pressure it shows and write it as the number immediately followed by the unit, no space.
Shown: 6kPa
